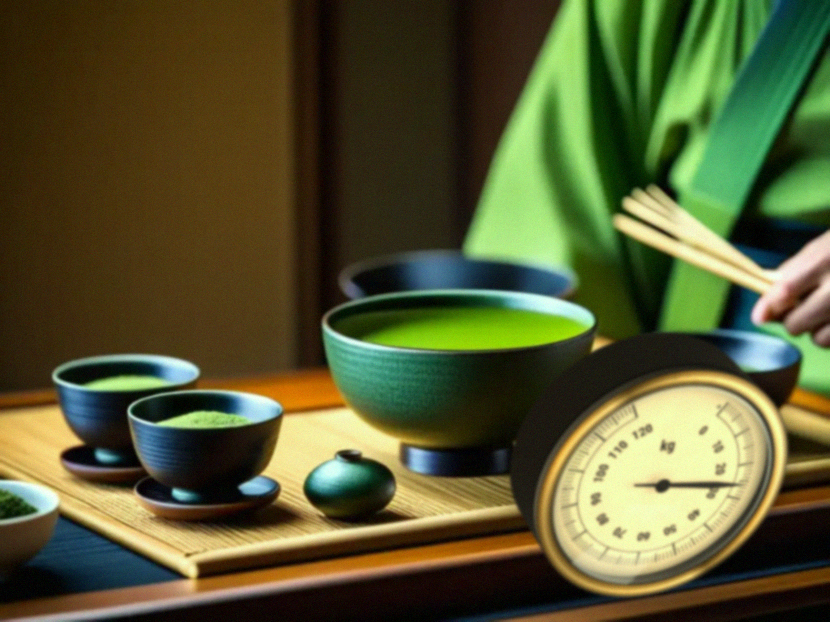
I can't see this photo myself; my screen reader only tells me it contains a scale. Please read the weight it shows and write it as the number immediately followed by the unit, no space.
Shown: 25kg
